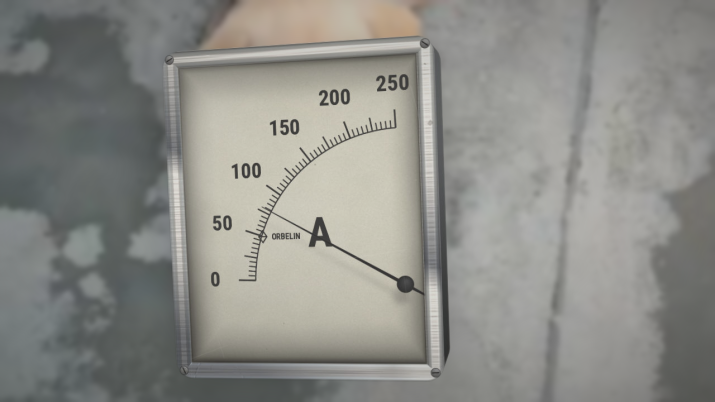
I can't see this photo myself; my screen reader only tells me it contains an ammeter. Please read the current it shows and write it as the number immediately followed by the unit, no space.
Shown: 80A
